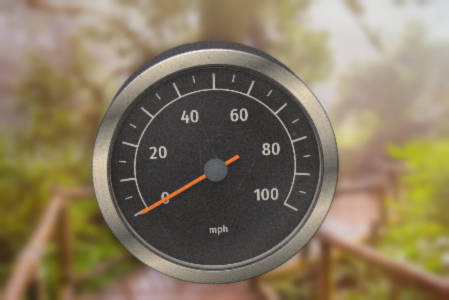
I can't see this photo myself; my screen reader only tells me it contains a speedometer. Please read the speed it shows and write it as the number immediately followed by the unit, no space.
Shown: 0mph
